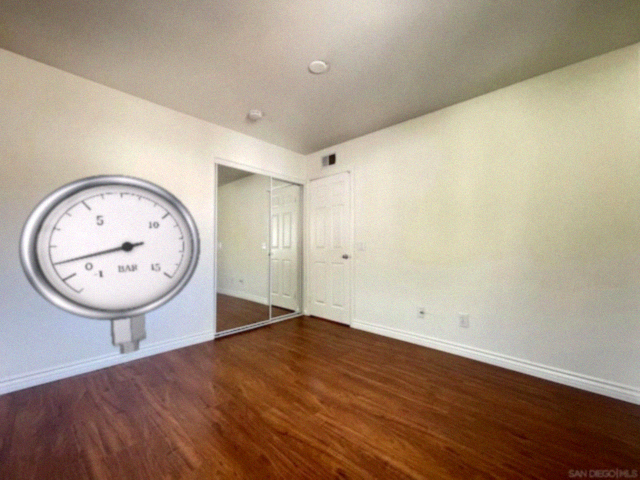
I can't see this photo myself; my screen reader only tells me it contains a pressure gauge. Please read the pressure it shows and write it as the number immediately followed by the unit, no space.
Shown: 1bar
